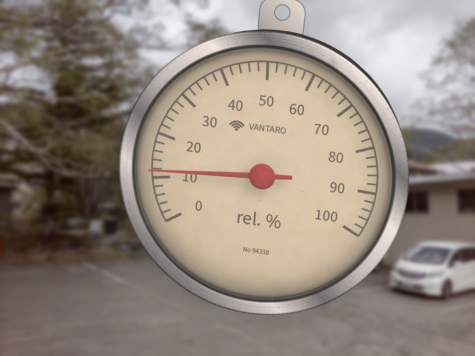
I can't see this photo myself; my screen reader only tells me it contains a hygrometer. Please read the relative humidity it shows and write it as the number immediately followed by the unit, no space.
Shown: 12%
